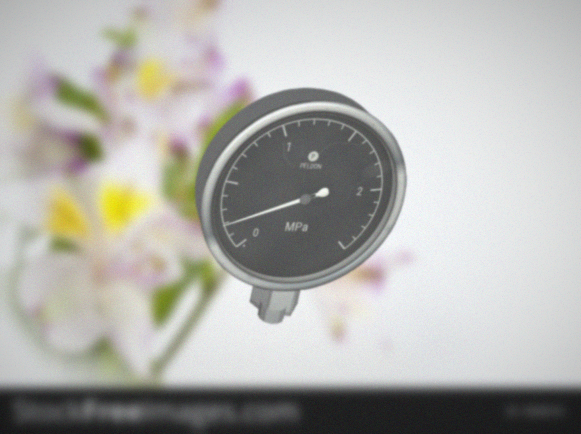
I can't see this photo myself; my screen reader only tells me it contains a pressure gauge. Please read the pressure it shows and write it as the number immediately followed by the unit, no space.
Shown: 0.2MPa
